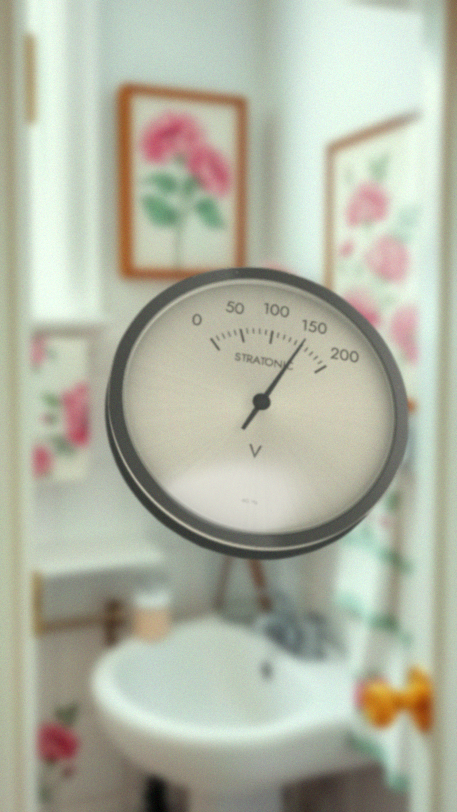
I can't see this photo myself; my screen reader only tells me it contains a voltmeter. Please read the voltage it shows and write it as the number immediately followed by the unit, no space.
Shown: 150V
